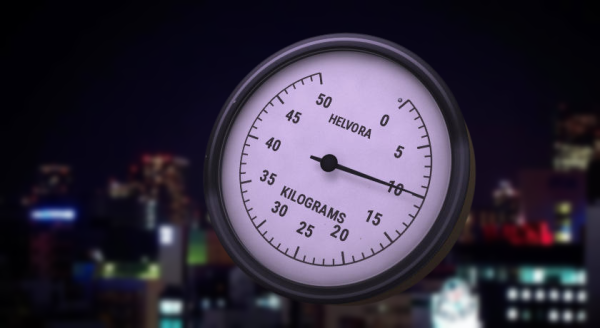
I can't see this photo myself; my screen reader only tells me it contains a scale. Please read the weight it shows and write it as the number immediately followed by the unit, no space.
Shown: 10kg
